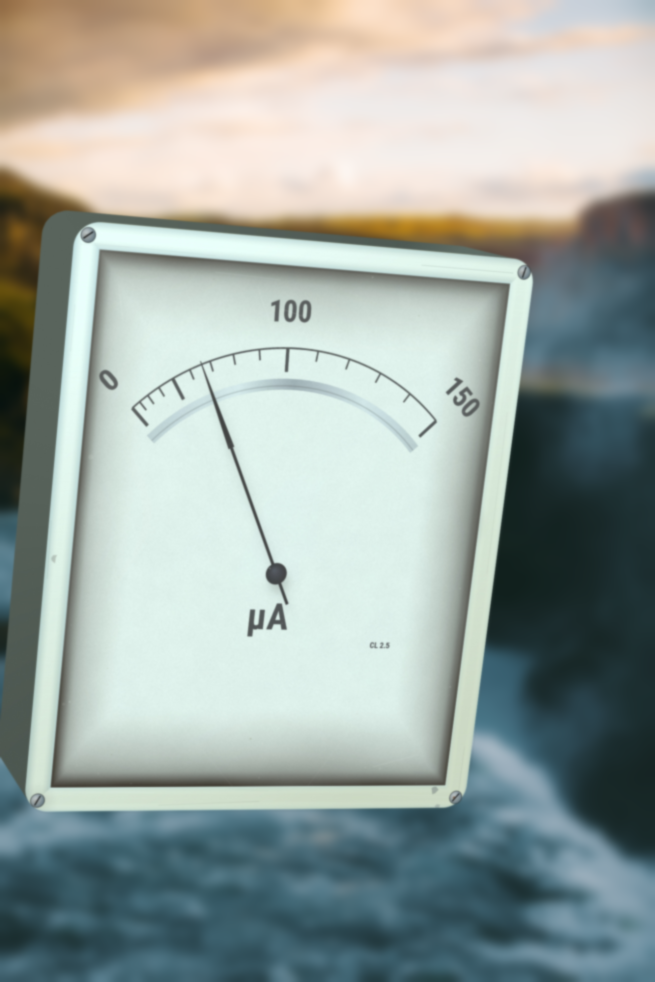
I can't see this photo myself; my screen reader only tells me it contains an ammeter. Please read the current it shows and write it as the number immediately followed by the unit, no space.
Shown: 65µA
